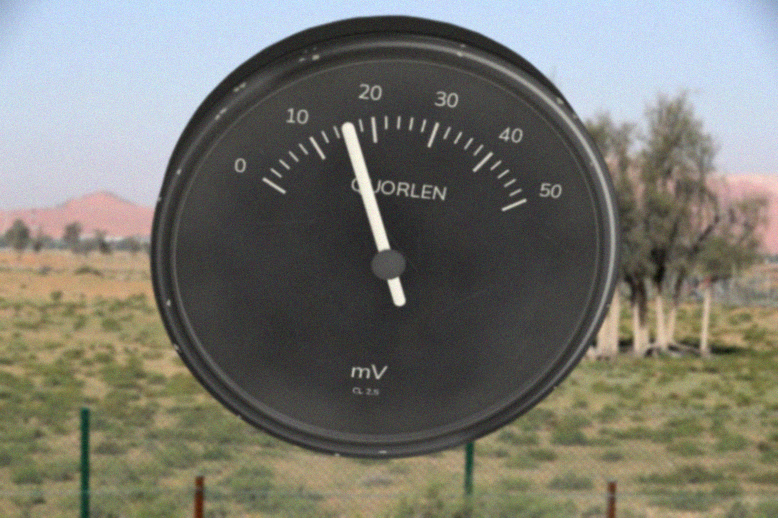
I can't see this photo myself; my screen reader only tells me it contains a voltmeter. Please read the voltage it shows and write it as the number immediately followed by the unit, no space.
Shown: 16mV
